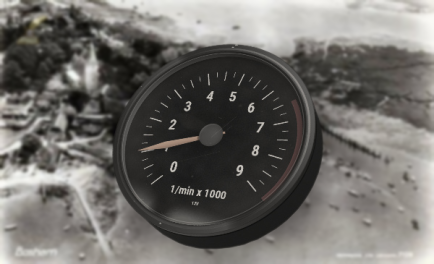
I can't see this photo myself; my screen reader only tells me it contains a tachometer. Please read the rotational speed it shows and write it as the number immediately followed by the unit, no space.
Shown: 1000rpm
